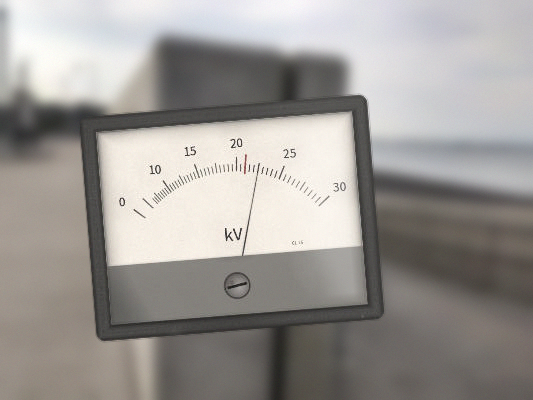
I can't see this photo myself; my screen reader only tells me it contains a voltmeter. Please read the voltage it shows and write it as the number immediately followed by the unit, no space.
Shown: 22.5kV
